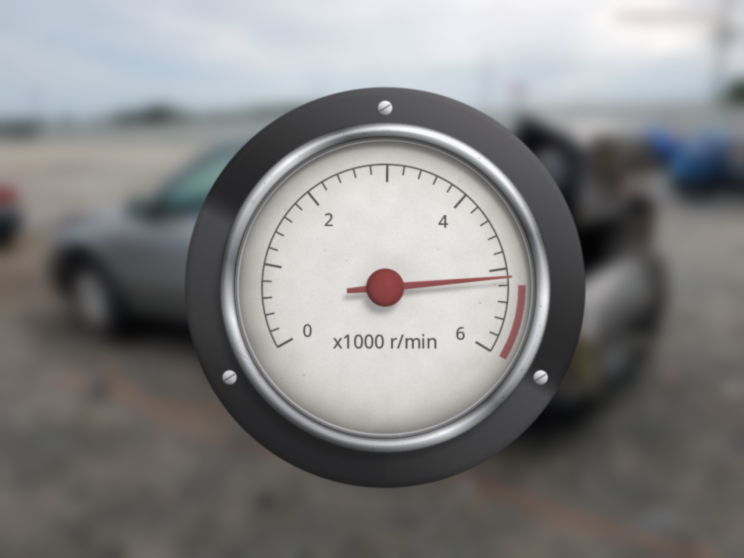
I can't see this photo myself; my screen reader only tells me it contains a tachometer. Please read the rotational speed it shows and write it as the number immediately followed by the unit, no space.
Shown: 5100rpm
